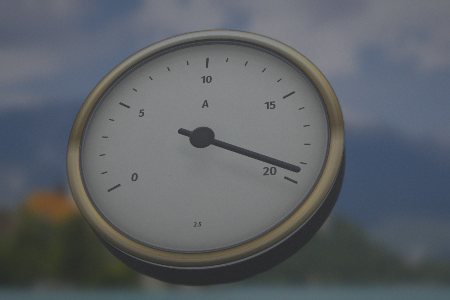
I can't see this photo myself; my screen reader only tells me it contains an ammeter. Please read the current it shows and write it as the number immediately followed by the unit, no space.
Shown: 19.5A
